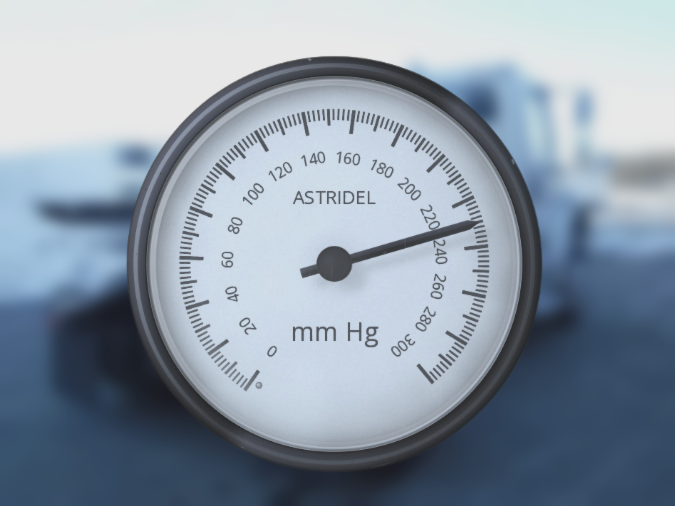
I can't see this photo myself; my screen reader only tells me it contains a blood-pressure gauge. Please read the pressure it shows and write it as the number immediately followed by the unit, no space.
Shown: 230mmHg
